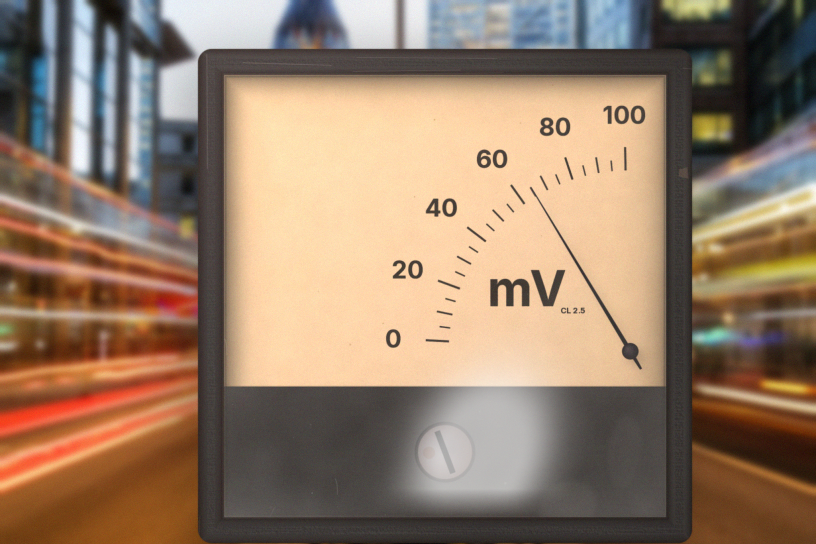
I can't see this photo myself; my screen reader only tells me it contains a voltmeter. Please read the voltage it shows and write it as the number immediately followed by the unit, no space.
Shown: 65mV
